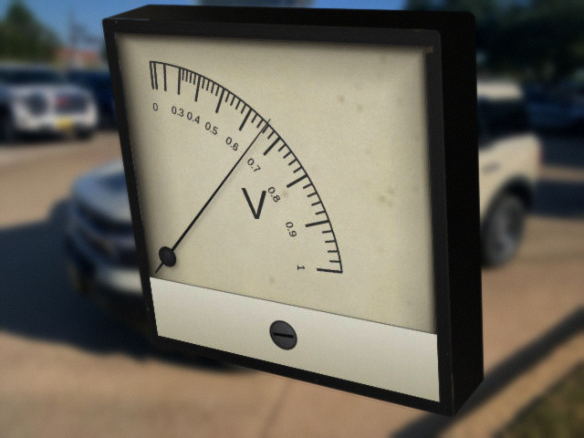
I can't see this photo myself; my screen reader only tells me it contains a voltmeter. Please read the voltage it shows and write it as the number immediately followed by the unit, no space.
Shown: 0.66V
